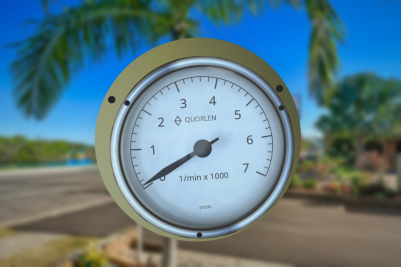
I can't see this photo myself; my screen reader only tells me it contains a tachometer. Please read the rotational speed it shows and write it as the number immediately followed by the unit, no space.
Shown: 100rpm
